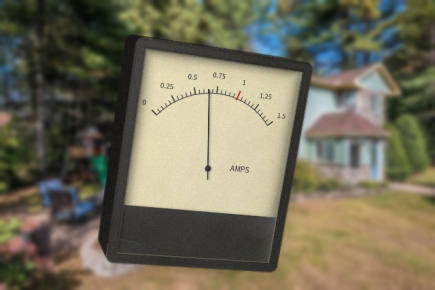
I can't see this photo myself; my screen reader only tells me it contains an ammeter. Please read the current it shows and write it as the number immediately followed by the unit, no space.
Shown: 0.65A
